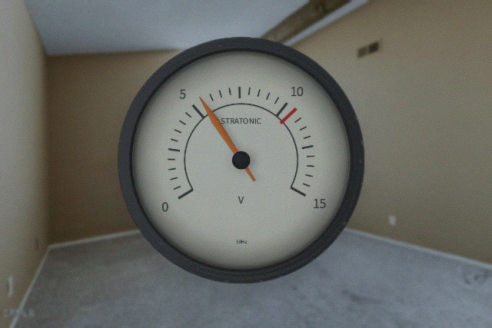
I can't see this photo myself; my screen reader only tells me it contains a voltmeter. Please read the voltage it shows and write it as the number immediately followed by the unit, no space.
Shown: 5.5V
